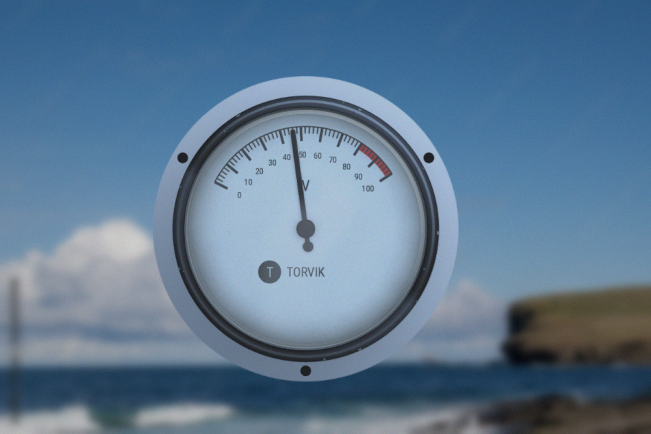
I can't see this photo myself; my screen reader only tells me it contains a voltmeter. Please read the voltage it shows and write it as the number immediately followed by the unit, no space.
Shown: 46V
